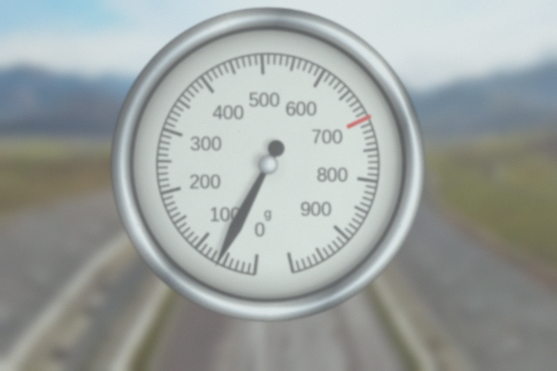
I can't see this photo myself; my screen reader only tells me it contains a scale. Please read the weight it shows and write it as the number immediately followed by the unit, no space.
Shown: 60g
